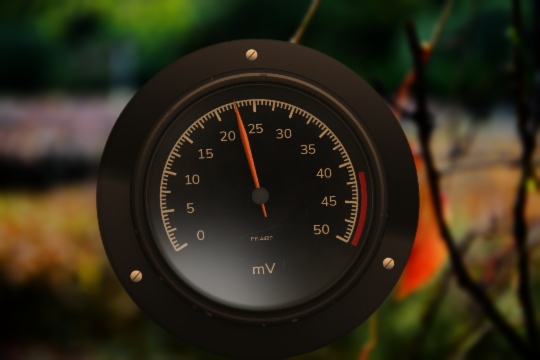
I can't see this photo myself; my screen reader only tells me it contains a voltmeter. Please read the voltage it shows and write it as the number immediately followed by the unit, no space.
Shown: 22.5mV
